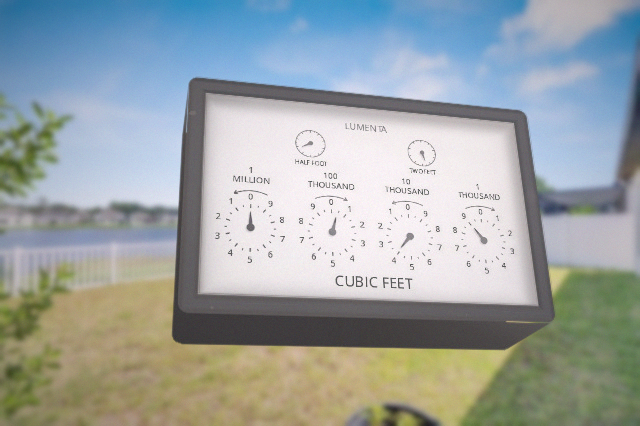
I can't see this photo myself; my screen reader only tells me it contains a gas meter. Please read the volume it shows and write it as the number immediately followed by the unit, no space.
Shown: 3900ft³
